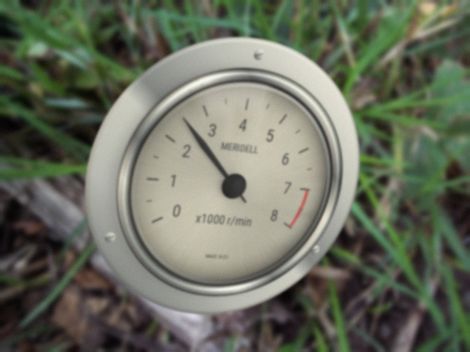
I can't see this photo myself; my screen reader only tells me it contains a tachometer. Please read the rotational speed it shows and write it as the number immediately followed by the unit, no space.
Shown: 2500rpm
